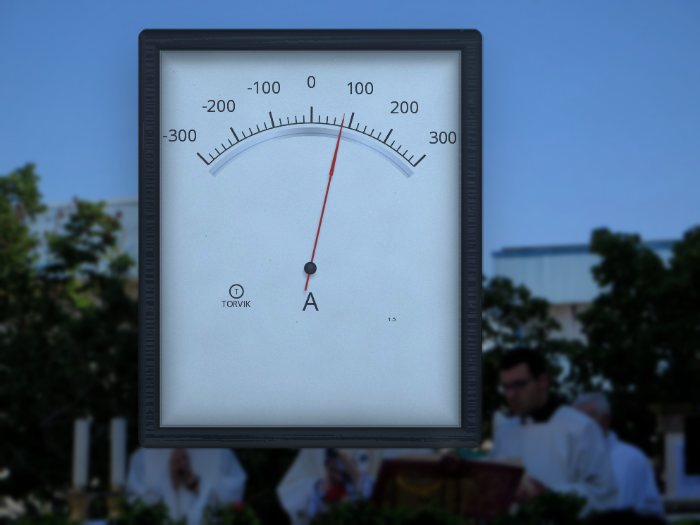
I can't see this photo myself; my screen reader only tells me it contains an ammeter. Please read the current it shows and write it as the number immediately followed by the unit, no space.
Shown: 80A
